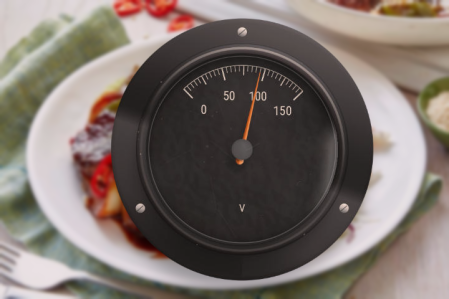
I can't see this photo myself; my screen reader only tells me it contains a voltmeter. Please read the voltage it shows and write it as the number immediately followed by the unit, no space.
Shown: 95V
